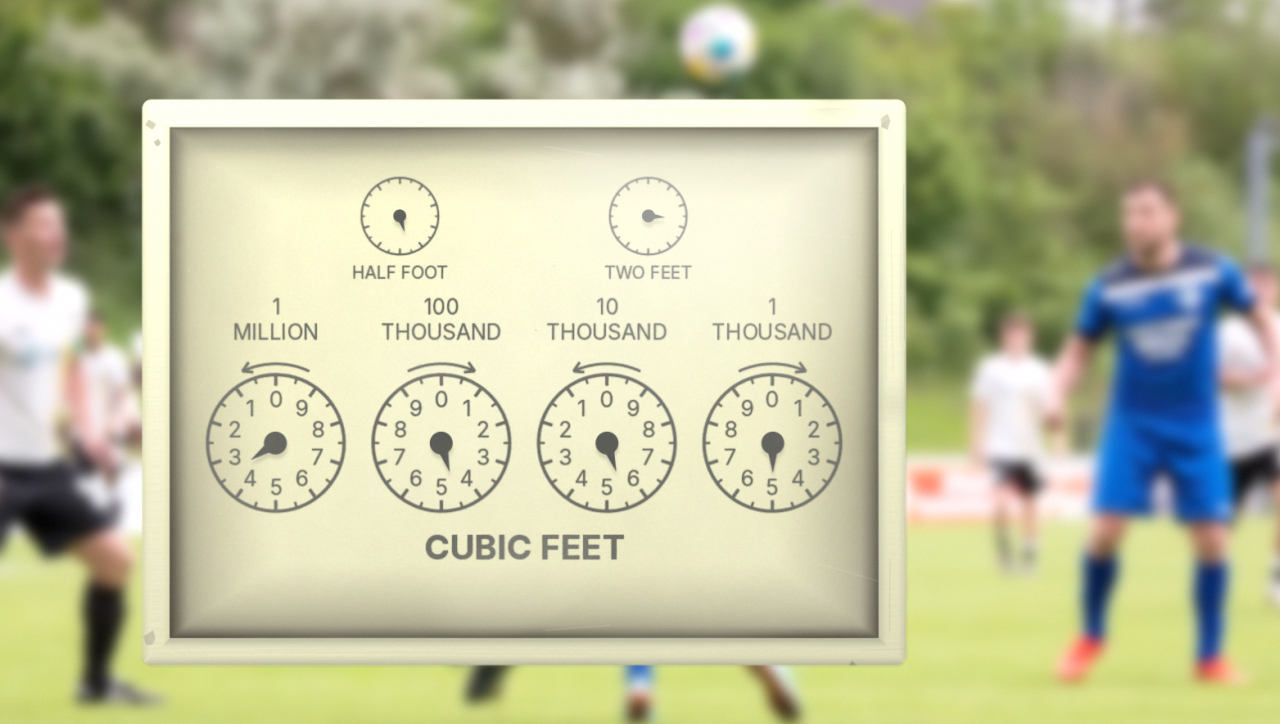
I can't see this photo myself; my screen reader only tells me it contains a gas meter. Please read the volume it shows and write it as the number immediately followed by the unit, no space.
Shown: 345500ft³
